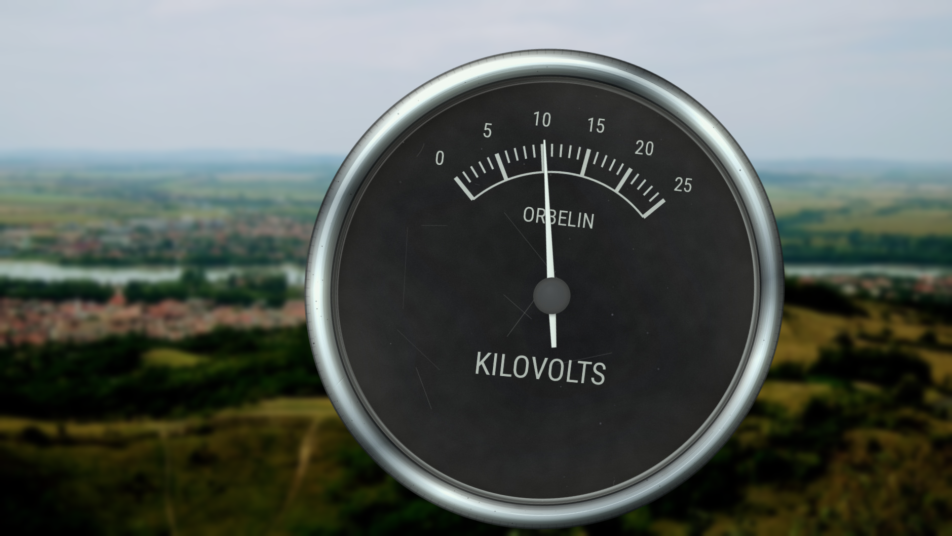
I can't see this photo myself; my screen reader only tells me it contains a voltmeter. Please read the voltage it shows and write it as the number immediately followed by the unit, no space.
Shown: 10kV
